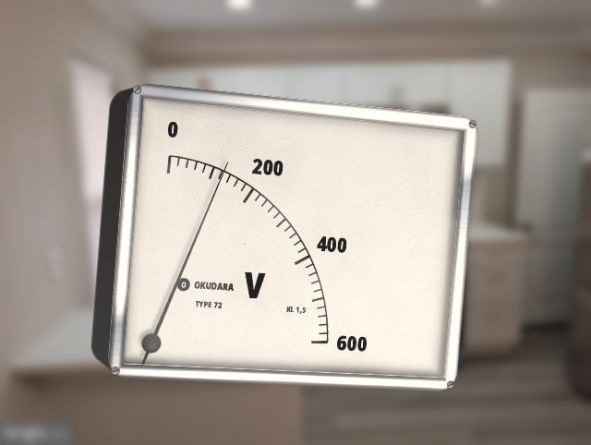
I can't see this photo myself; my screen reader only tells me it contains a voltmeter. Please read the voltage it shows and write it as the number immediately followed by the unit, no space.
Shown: 120V
